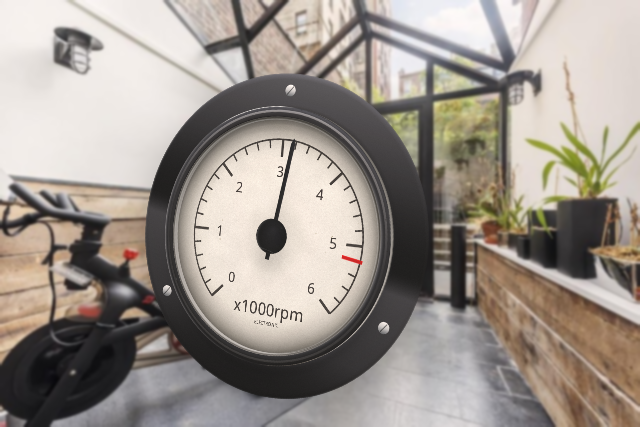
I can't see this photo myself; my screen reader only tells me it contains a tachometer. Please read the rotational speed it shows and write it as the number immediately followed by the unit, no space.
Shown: 3200rpm
